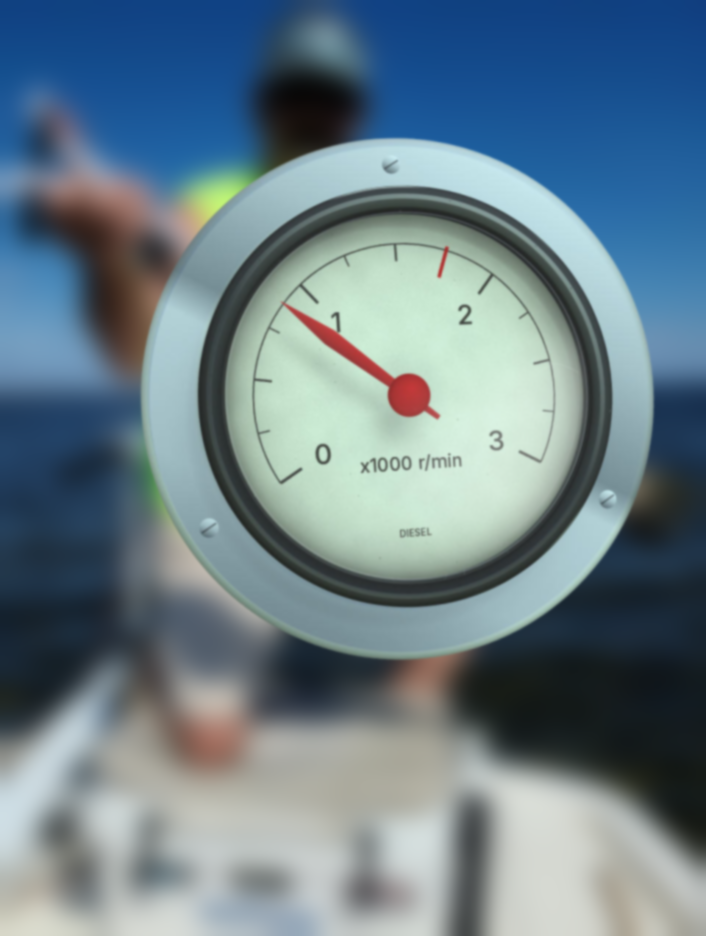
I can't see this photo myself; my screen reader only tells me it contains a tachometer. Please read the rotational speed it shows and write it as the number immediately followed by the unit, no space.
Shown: 875rpm
